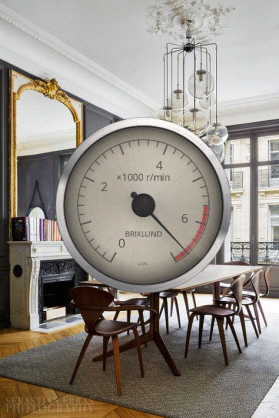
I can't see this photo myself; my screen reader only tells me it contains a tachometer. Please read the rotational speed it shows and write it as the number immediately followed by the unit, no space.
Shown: 6700rpm
